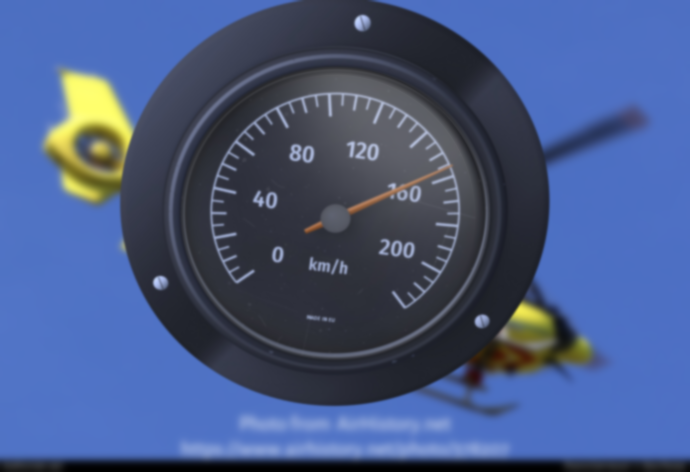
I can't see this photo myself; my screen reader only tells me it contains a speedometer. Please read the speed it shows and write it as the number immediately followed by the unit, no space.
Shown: 155km/h
